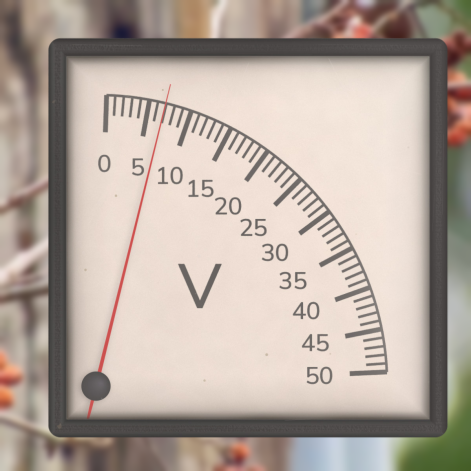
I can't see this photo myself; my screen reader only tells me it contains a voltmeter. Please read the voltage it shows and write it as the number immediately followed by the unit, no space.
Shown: 7V
